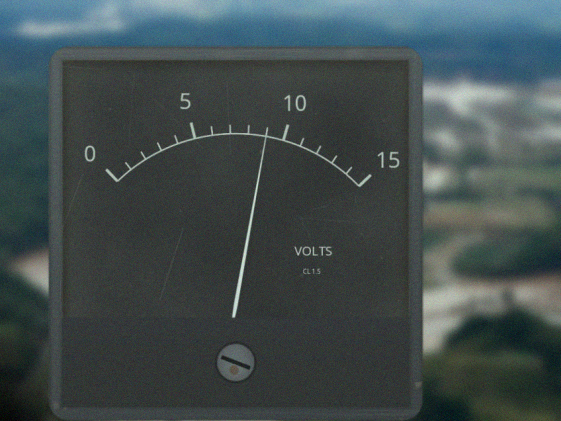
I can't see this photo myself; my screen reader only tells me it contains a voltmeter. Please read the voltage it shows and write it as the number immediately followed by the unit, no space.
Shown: 9V
